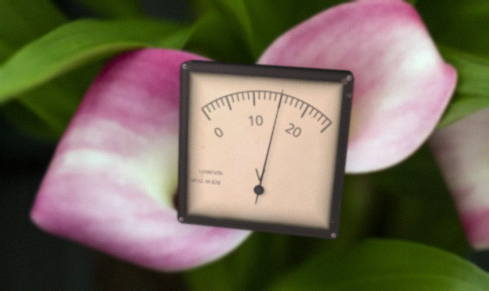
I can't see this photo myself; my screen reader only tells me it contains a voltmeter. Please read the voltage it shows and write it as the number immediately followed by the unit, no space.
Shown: 15V
